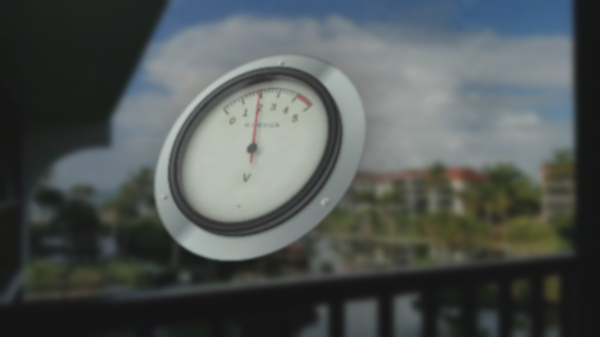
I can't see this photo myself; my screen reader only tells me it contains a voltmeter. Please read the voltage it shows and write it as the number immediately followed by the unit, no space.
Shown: 2V
